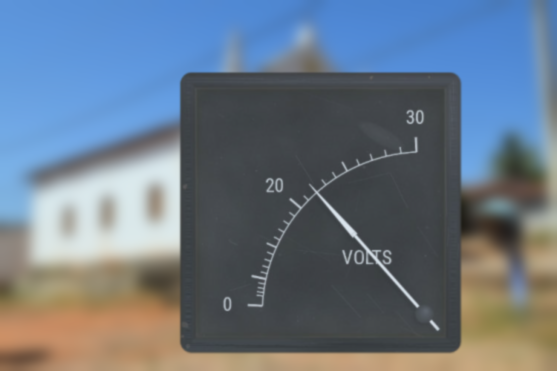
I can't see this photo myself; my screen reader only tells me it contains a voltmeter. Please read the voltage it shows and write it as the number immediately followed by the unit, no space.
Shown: 22V
